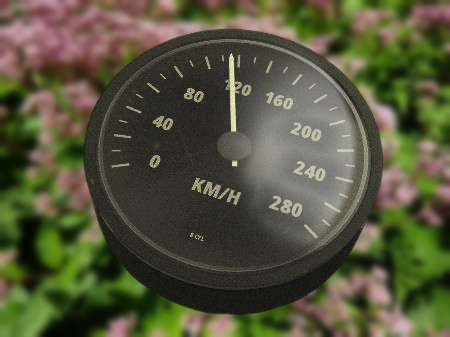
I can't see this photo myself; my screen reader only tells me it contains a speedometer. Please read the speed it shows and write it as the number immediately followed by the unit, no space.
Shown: 115km/h
